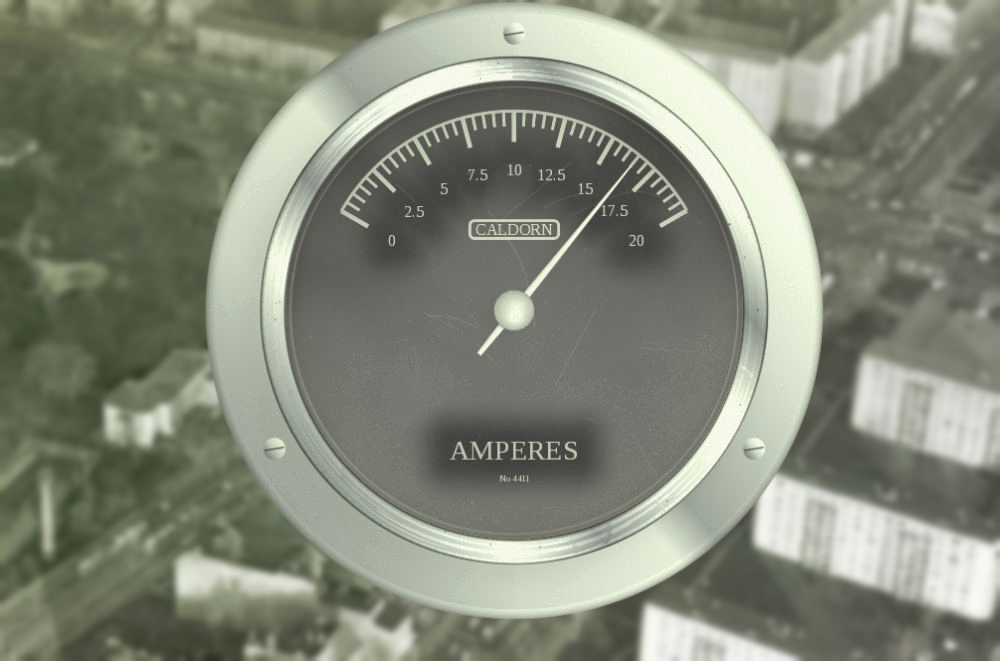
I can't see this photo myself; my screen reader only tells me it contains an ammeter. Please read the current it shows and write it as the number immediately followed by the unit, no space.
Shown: 16.5A
